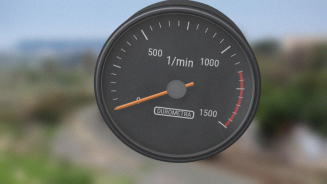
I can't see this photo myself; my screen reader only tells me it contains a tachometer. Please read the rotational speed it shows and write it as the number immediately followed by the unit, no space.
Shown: 0rpm
